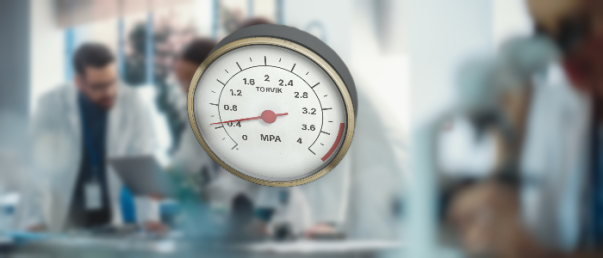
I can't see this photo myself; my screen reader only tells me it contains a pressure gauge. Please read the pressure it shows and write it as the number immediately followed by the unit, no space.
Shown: 0.5MPa
